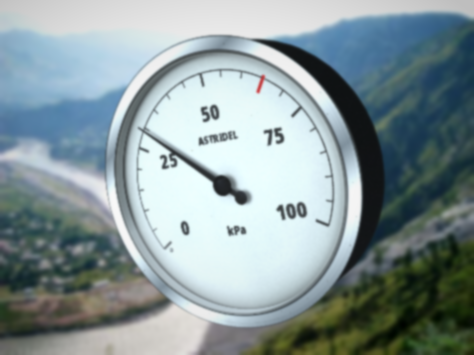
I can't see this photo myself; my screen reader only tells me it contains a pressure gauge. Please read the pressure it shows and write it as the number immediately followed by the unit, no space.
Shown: 30kPa
